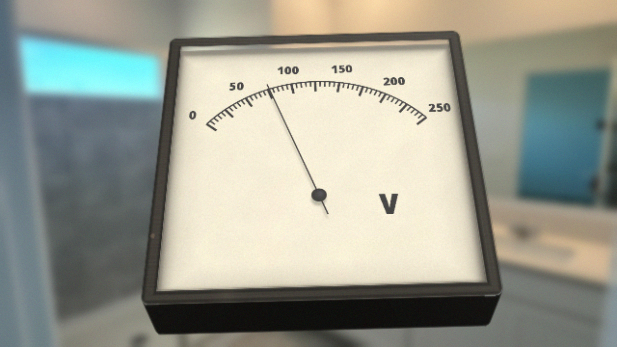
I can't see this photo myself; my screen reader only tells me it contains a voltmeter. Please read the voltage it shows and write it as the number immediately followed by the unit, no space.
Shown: 75V
